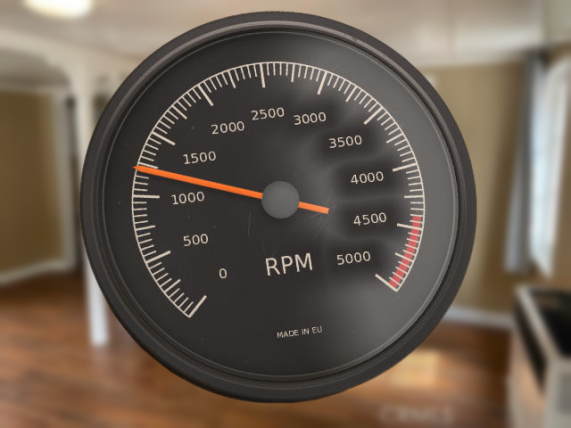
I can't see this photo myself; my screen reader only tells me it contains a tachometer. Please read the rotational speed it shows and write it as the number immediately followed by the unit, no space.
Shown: 1200rpm
